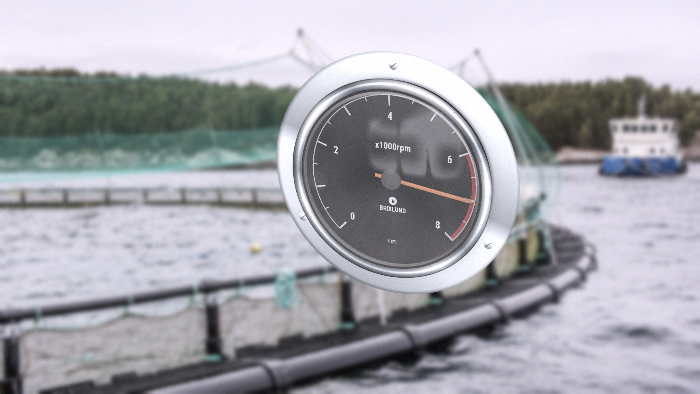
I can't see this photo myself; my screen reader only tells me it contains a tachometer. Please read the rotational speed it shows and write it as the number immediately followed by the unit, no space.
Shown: 7000rpm
